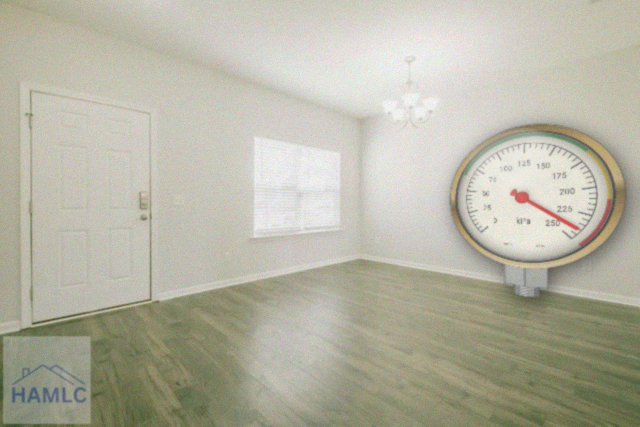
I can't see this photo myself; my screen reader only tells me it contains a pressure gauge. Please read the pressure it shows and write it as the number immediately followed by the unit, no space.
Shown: 240kPa
